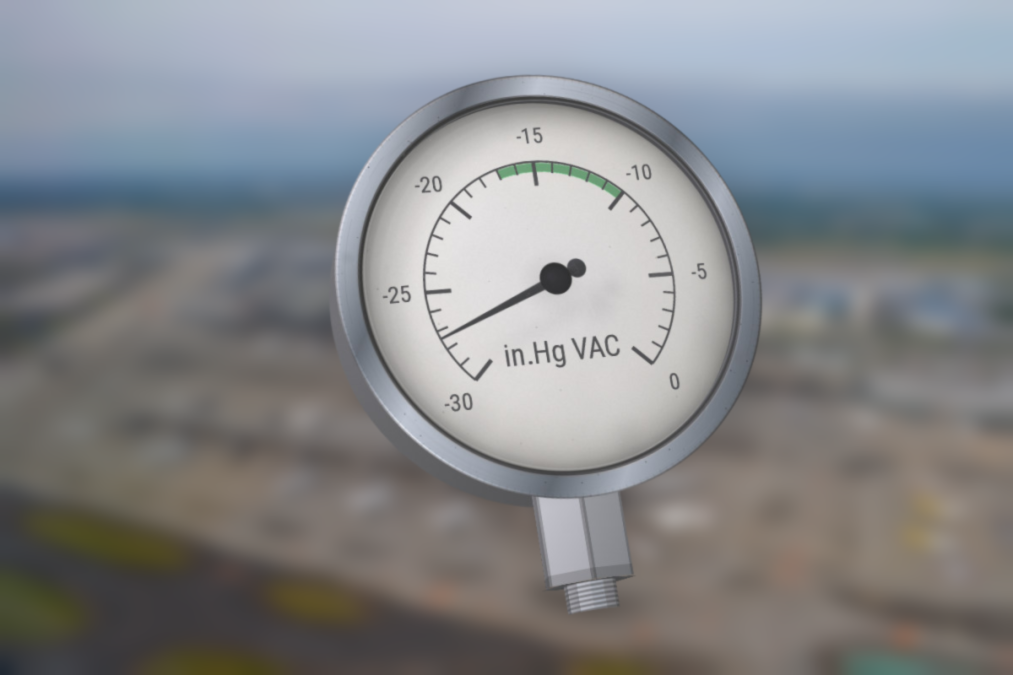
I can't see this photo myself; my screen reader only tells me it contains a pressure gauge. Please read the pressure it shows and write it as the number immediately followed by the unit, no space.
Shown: -27.5inHg
